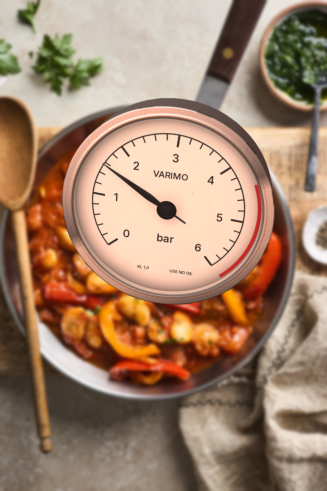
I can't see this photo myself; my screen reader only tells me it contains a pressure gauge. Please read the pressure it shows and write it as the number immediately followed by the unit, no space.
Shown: 1.6bar
